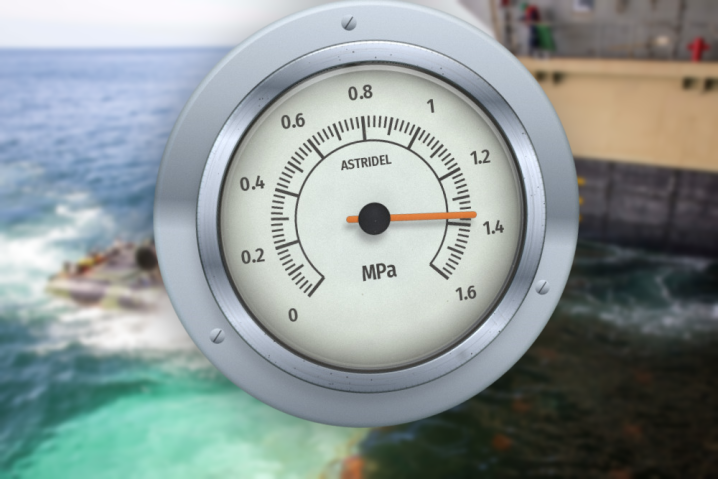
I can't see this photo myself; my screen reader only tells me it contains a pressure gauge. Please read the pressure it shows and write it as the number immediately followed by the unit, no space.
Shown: 1.36MPa
